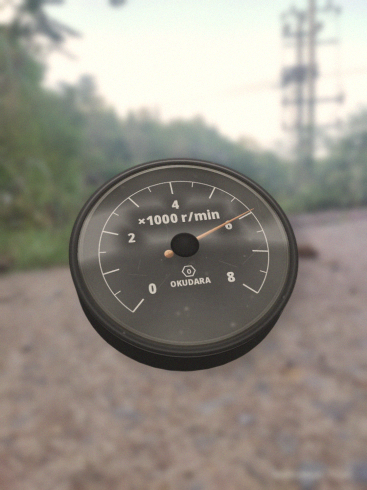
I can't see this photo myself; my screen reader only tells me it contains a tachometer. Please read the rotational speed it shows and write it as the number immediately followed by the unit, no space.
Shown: 6000rpm
